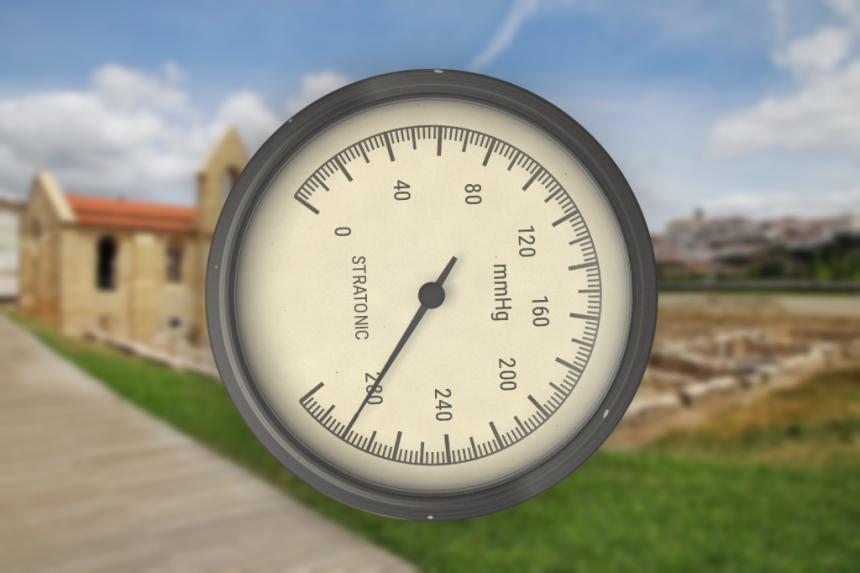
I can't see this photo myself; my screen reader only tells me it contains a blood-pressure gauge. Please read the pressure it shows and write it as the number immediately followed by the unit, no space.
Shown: 280mmHg
